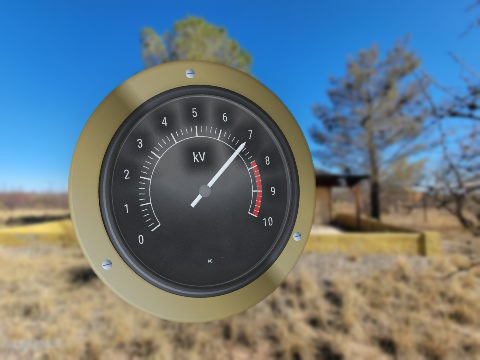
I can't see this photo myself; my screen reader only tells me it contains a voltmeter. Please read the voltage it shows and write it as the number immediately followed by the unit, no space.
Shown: 7kV
